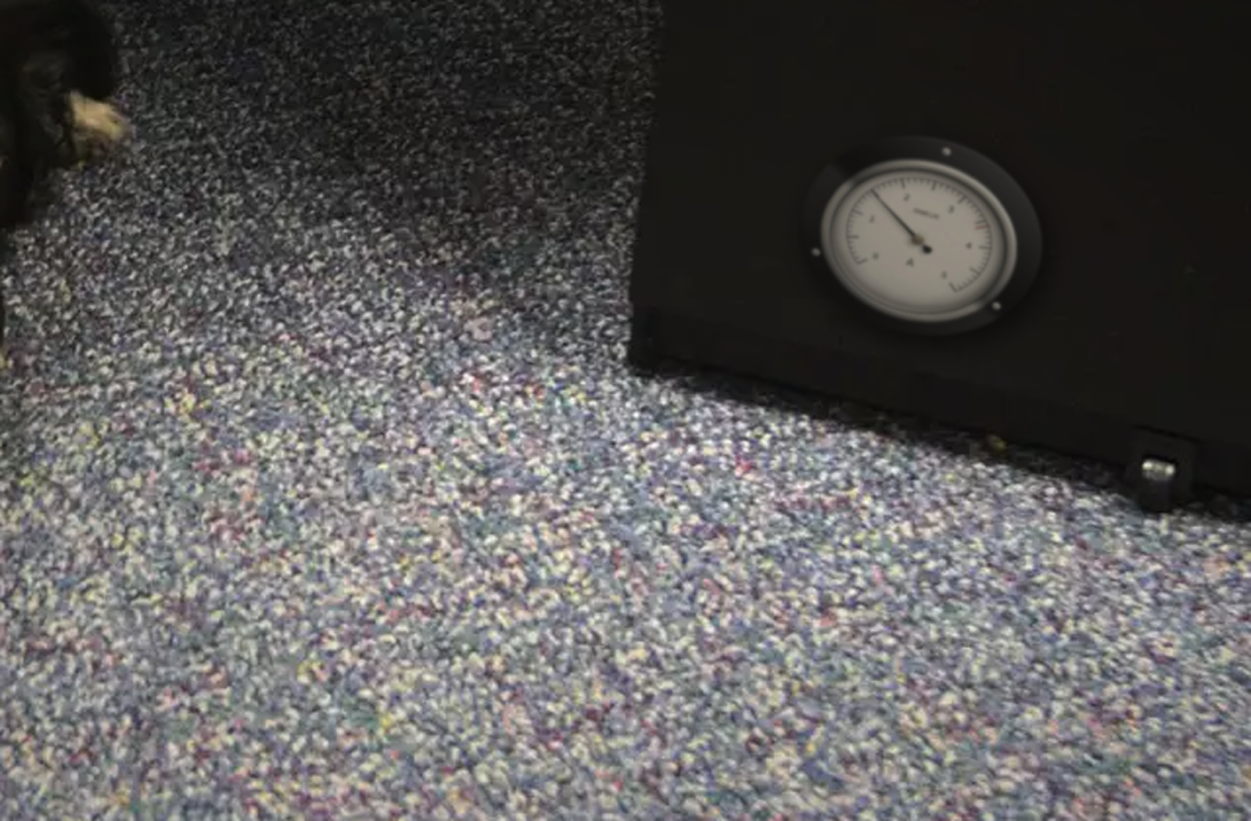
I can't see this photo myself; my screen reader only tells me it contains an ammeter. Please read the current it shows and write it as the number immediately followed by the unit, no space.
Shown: 1.5A
